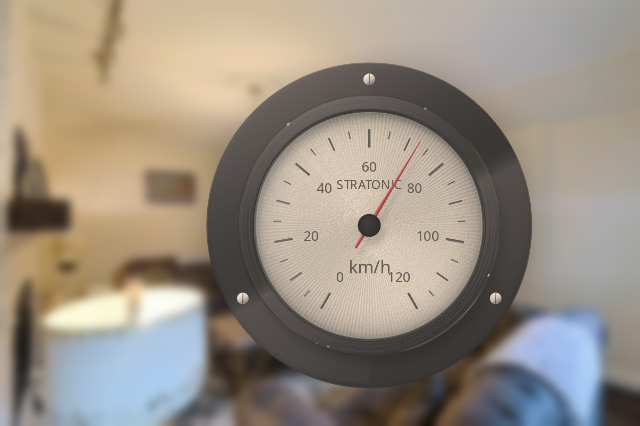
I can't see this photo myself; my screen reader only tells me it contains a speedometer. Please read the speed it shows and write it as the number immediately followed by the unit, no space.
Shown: 72.5km/h
